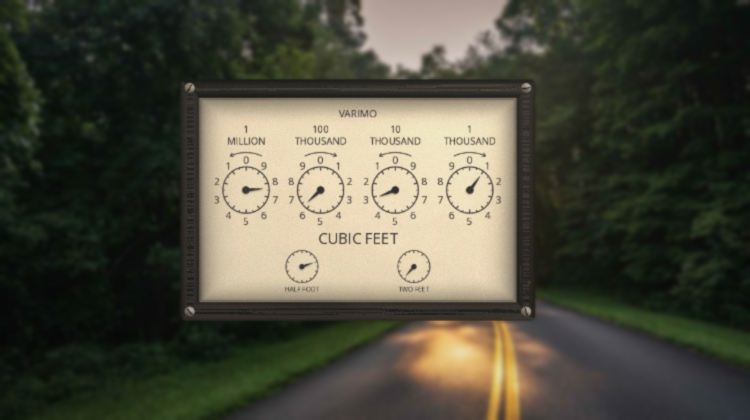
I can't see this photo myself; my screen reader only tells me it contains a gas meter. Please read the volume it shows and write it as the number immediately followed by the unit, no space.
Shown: 763100ft³
